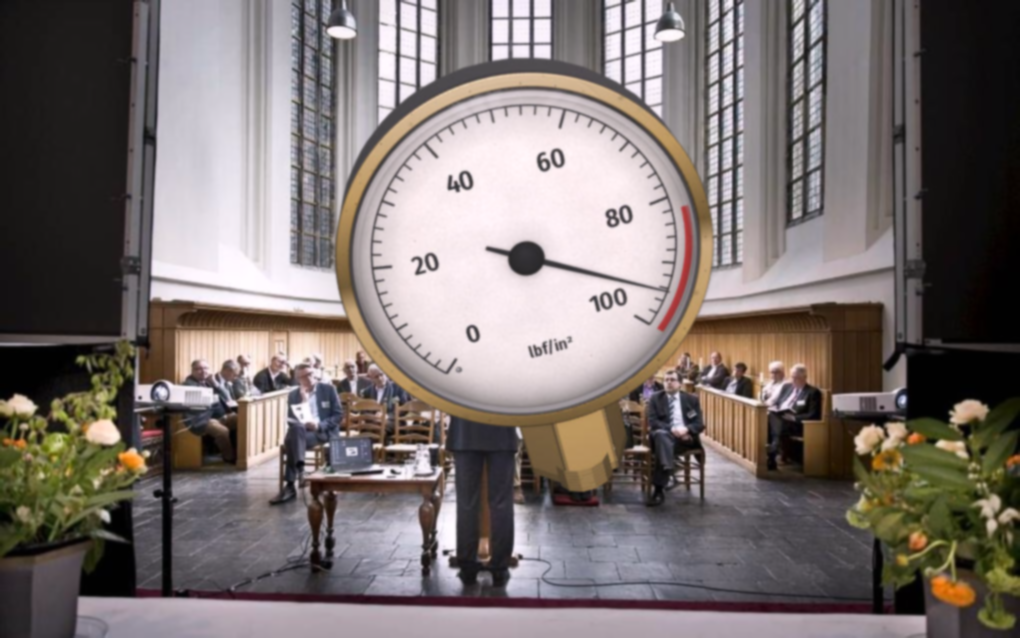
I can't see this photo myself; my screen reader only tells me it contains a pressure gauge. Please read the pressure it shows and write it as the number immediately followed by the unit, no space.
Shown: 94psi
